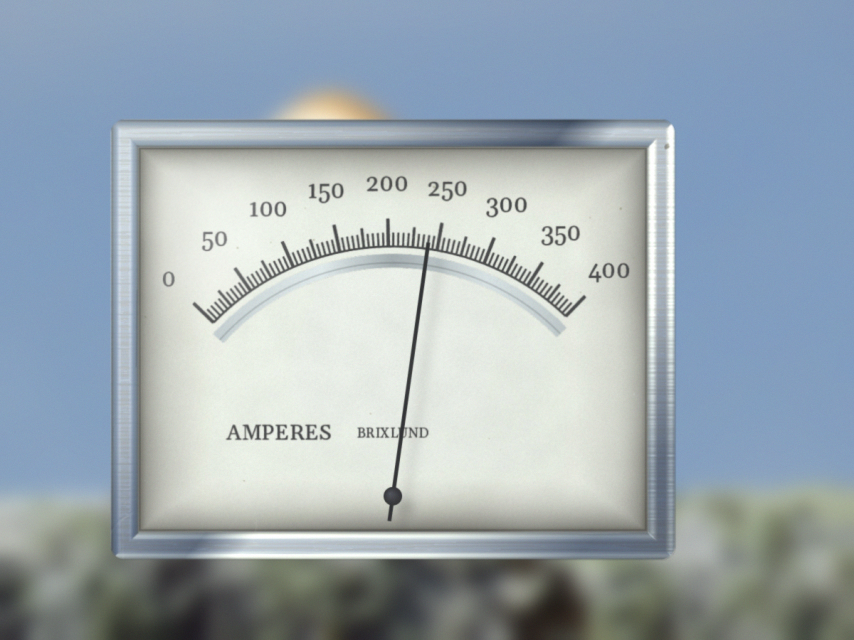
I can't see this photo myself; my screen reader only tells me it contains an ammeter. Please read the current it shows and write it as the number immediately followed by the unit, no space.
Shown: 240A
